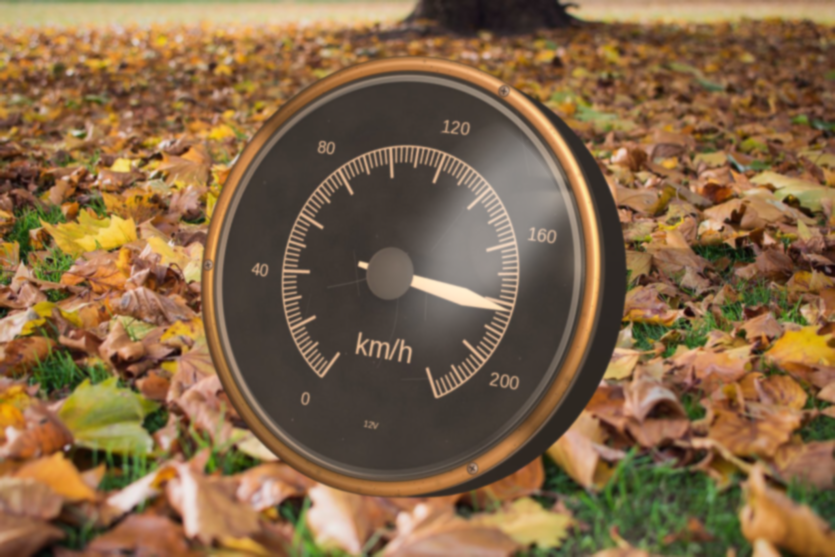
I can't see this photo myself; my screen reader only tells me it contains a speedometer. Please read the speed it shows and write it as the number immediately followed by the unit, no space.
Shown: 182km/h
